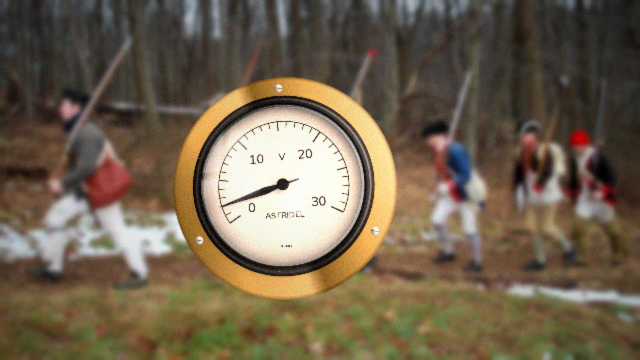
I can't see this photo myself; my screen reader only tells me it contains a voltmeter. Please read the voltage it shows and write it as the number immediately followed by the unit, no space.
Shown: 2V
